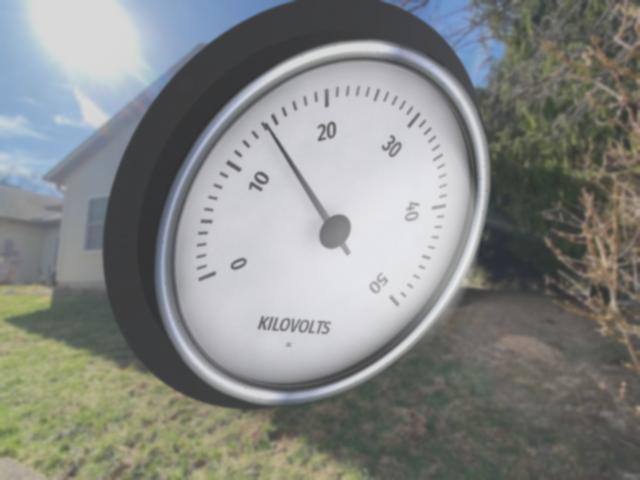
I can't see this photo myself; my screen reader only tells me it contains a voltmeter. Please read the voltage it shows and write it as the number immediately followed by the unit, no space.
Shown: 14kV
